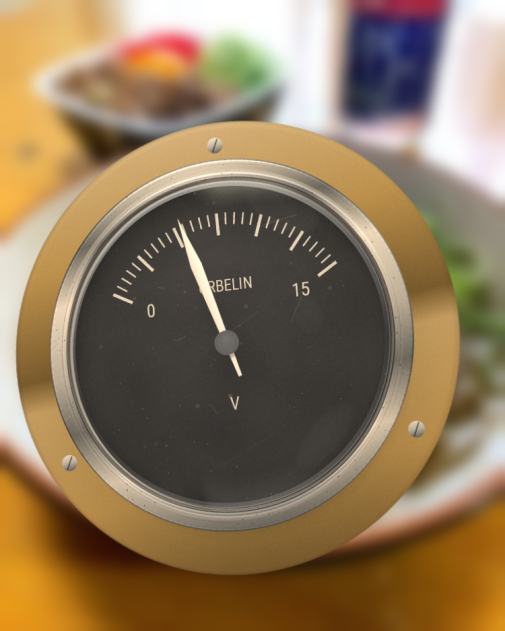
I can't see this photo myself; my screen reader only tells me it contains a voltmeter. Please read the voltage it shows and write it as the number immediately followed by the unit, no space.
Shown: 5.5V
